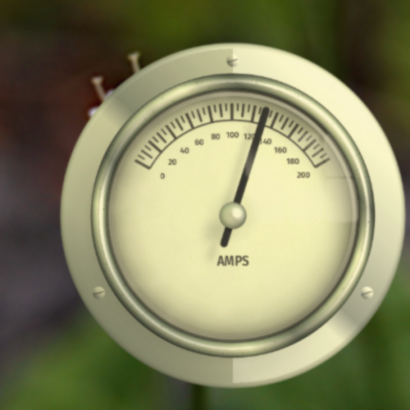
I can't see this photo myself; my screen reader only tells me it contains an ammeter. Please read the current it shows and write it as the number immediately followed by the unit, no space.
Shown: 130A
